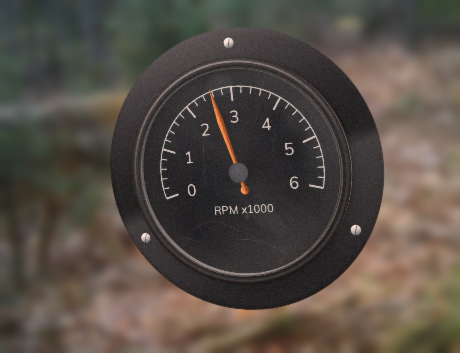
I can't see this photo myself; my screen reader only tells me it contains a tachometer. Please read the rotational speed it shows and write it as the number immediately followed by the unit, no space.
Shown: 2600rpm
